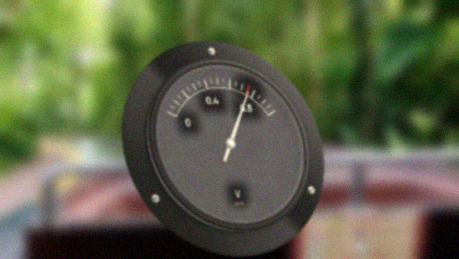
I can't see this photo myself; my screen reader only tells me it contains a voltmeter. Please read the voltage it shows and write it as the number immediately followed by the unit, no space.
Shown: 0.75V
